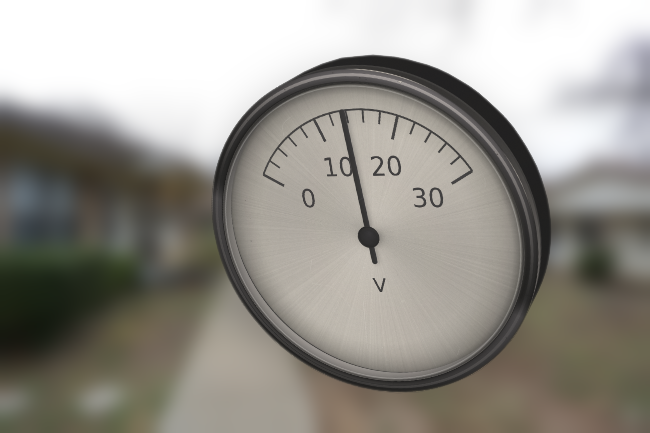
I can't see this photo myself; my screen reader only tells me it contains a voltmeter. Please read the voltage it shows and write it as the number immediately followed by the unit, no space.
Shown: 14V
